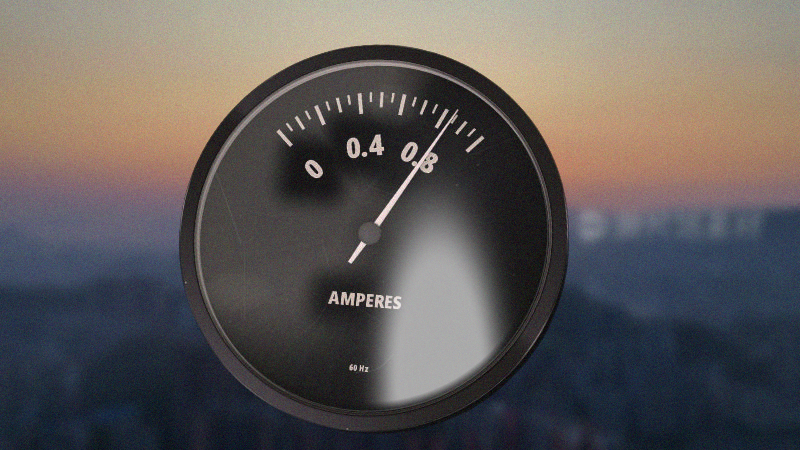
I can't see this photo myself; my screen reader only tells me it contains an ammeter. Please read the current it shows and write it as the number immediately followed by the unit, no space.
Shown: 0.85A
